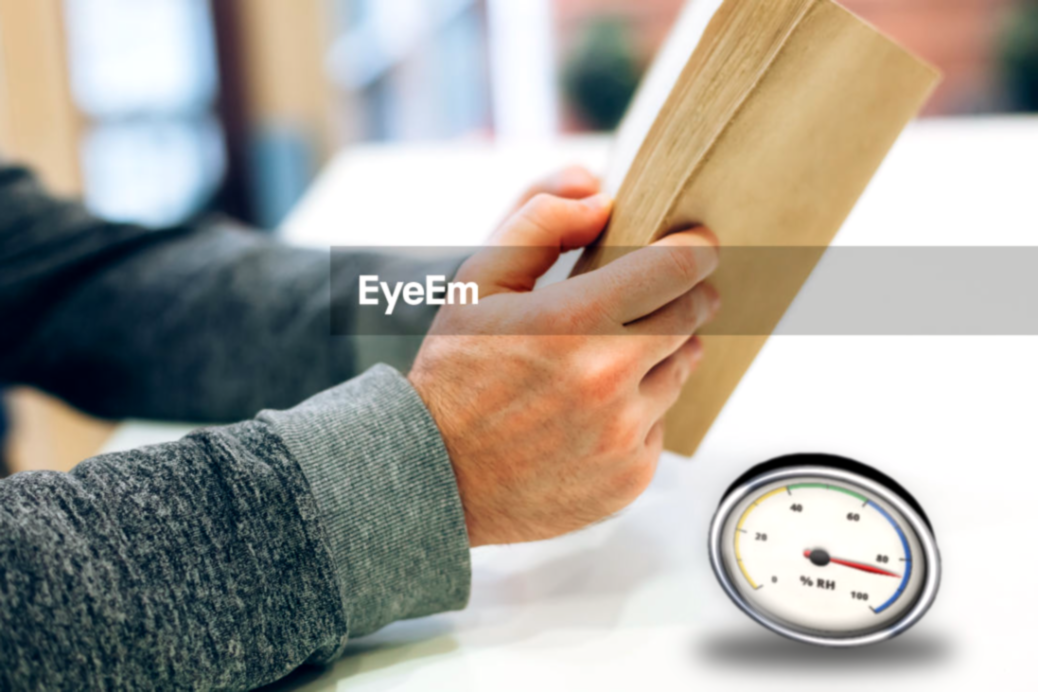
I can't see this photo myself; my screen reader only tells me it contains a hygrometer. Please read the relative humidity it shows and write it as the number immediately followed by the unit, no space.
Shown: 85%
